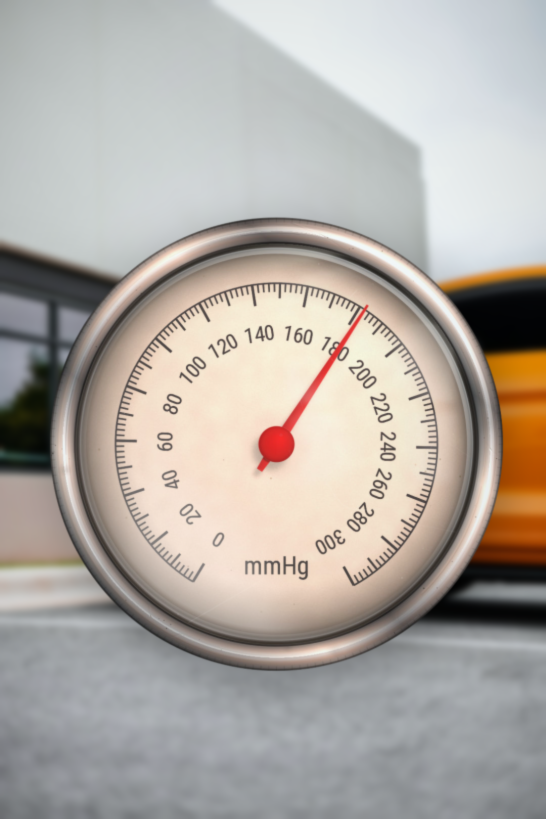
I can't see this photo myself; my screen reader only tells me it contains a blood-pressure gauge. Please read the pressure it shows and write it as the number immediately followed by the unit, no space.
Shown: 182mmHg
